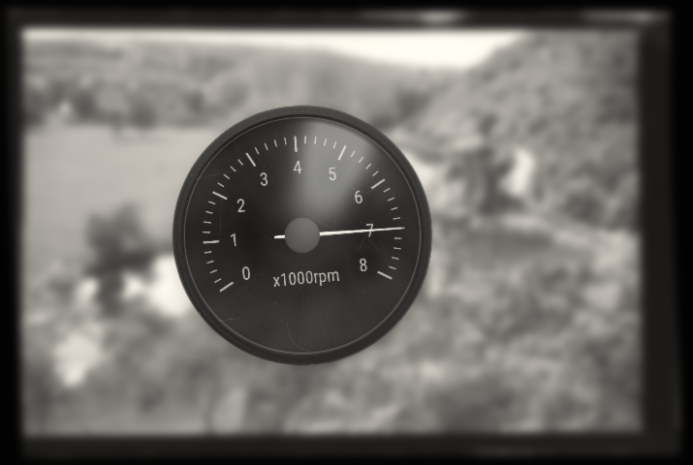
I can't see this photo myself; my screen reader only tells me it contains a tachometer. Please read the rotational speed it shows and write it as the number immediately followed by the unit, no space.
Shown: 7000rpm
